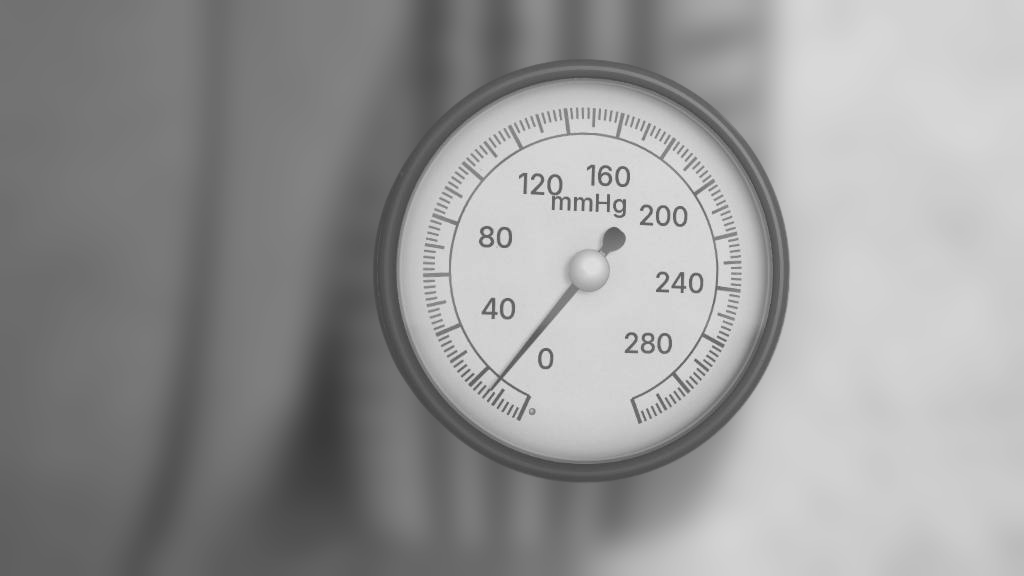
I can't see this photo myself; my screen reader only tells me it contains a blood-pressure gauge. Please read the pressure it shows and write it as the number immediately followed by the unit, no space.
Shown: 14mmHg
